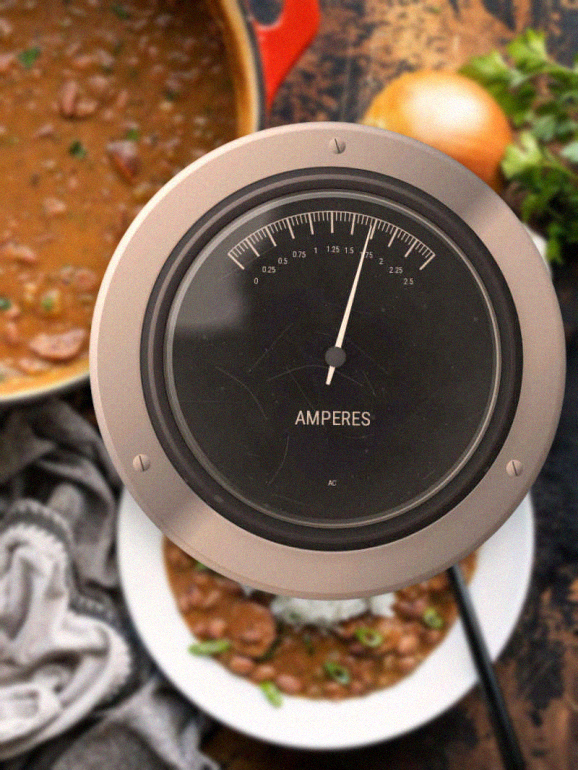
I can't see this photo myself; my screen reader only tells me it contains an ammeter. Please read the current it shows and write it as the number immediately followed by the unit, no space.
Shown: 1.7A
